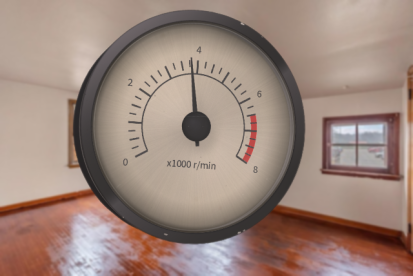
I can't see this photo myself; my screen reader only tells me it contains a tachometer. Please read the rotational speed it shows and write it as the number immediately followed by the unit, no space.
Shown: 3750rpm
